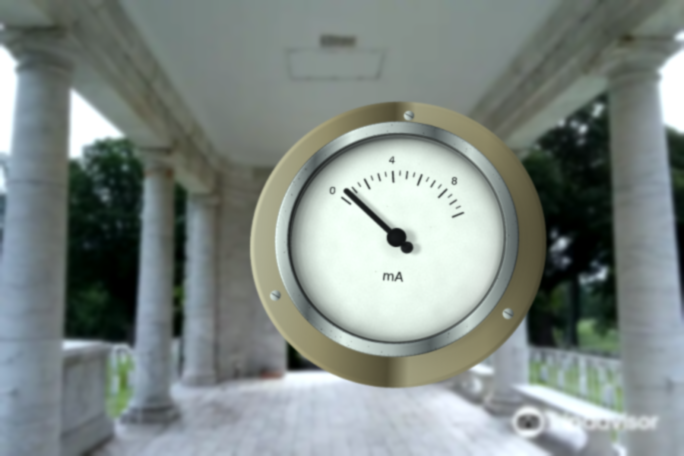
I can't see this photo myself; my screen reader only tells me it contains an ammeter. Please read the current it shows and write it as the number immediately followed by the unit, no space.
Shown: 0.5mA
